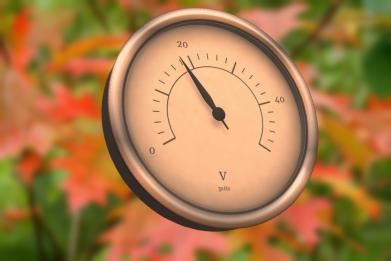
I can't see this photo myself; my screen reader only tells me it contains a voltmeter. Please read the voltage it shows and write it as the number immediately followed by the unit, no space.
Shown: 18V
